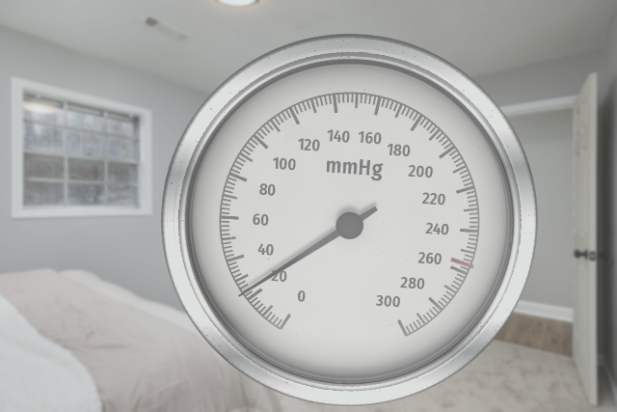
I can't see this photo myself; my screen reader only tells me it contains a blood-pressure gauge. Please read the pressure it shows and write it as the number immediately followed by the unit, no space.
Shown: 24mmHg
